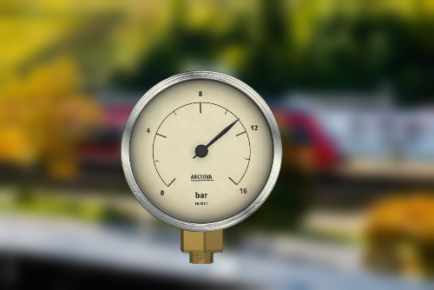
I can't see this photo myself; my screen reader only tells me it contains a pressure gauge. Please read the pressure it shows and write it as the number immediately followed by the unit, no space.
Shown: 11bar
